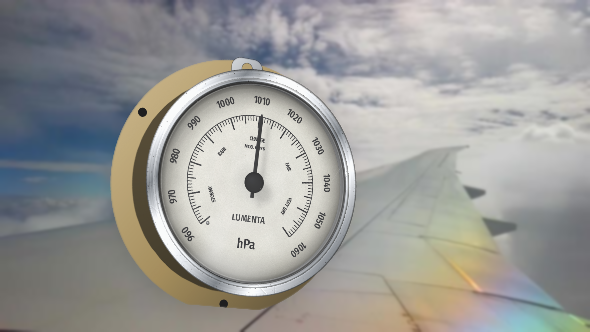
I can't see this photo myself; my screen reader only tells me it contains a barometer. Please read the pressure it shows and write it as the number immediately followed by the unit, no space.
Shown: 1010hPa
